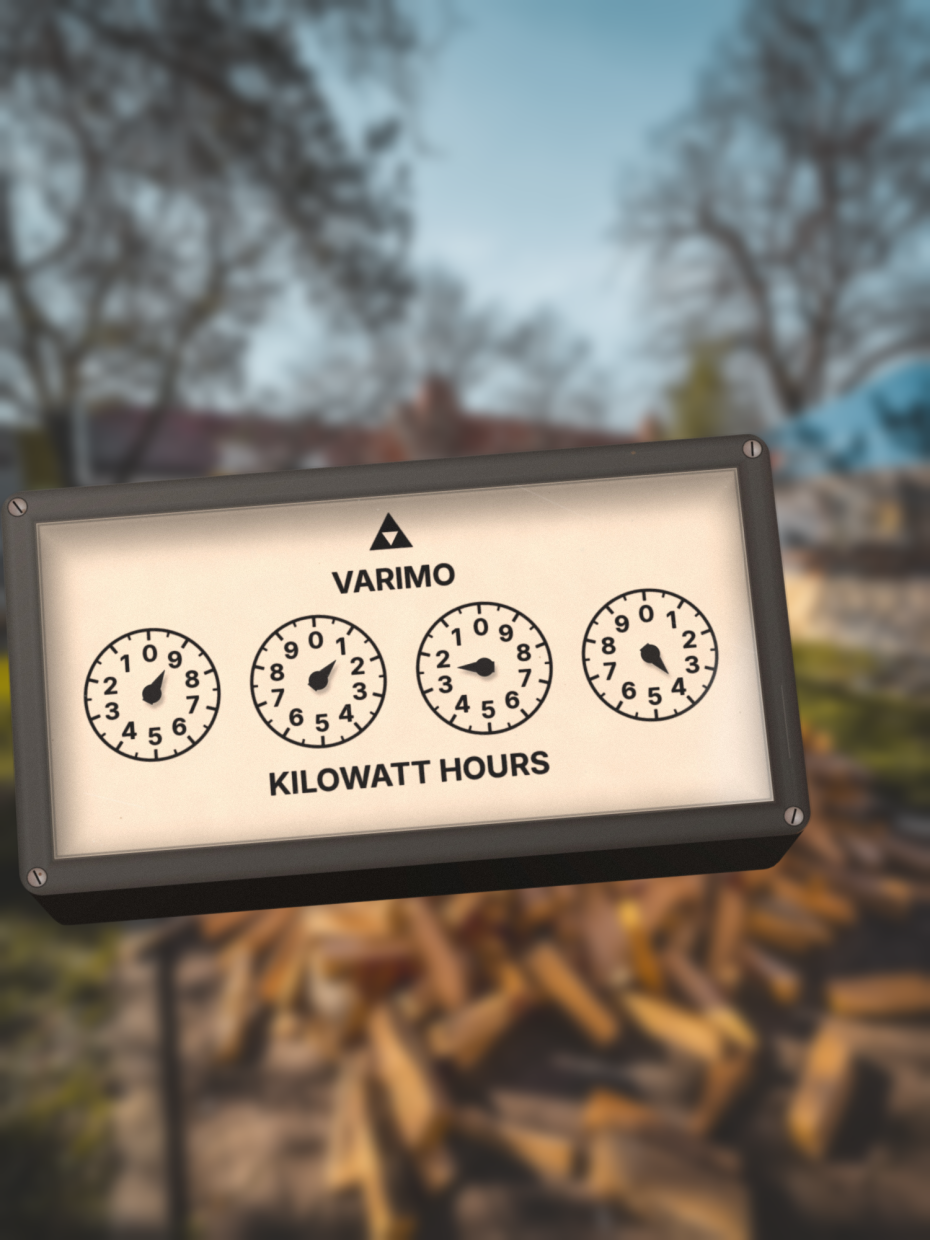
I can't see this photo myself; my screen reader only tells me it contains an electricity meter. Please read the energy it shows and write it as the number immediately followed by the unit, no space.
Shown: 9124kWh
